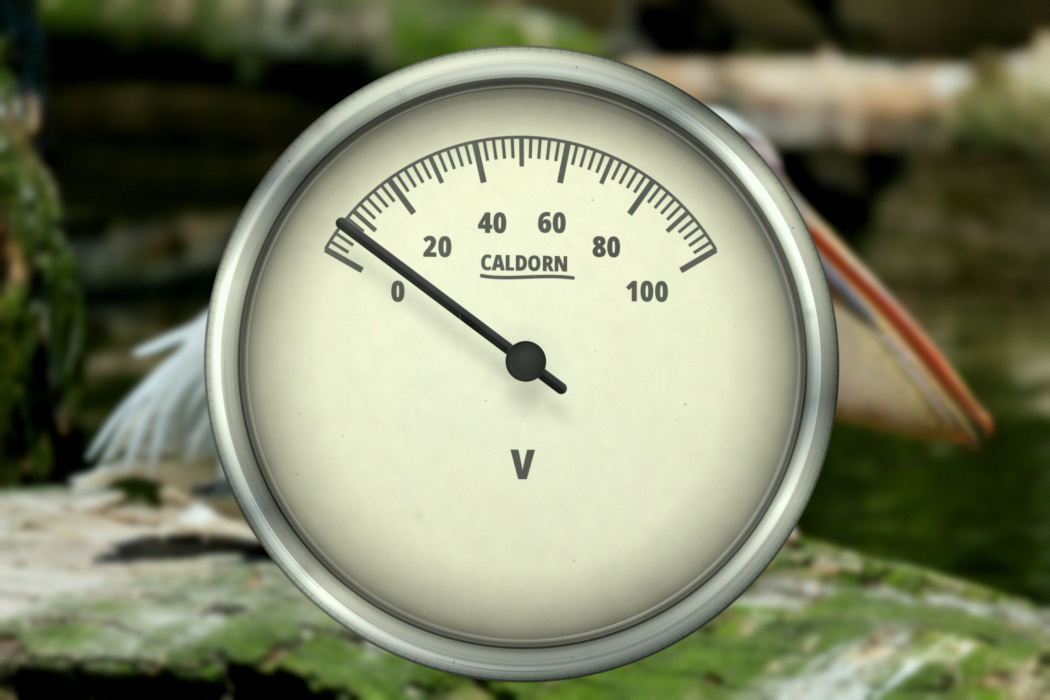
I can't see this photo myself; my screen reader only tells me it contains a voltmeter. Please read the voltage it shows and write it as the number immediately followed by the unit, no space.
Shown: 6V
